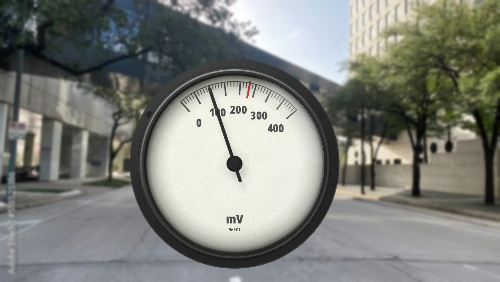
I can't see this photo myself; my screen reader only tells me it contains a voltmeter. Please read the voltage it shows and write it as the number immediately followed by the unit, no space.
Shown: 100mV
